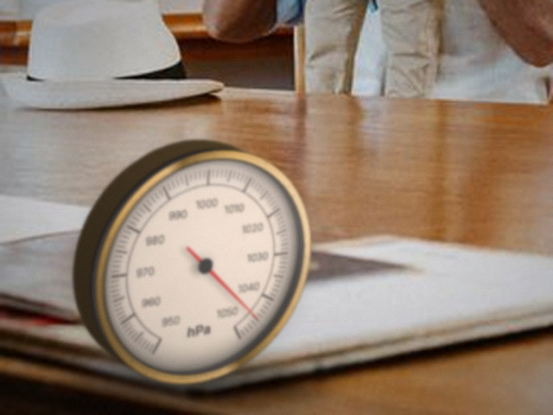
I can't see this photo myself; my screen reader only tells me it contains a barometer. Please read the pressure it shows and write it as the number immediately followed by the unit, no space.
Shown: 1045hPa
